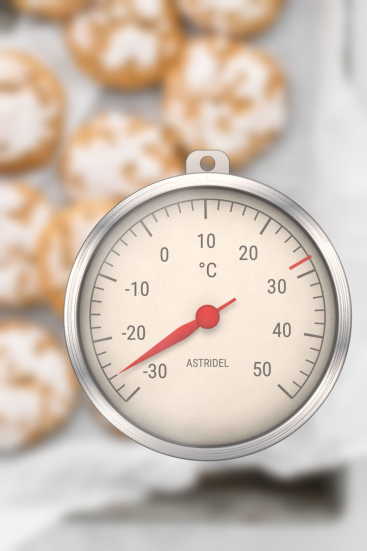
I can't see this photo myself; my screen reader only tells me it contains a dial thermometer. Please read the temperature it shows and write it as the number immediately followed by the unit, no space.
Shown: -26°C
